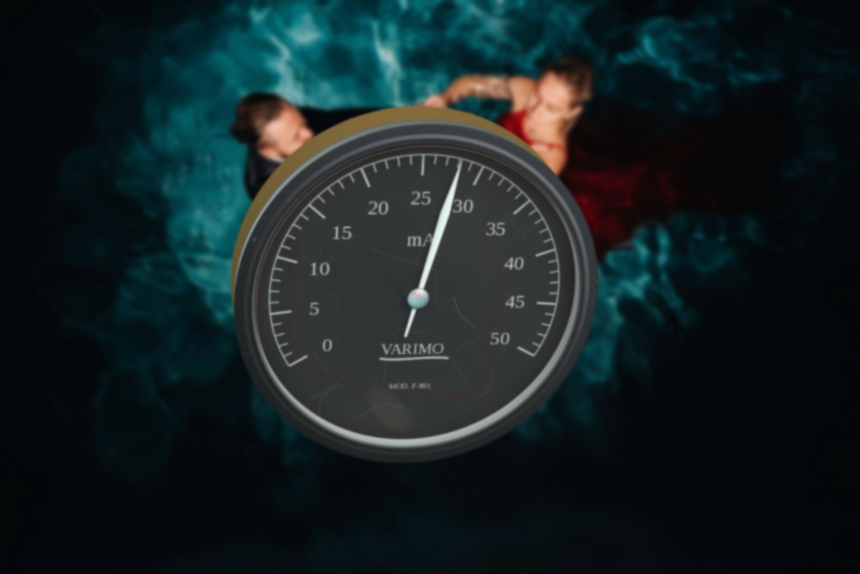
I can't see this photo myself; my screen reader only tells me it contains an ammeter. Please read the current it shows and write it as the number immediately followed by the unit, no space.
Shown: 28mA
